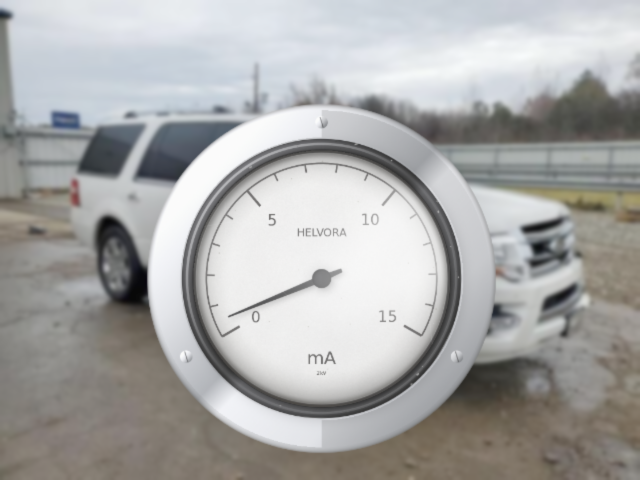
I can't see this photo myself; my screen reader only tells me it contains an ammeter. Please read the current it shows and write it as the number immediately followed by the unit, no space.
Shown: 0.5mA
